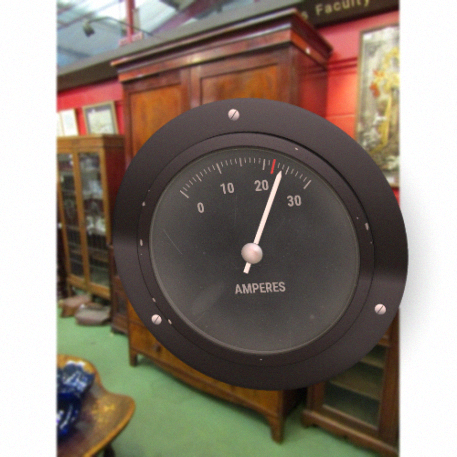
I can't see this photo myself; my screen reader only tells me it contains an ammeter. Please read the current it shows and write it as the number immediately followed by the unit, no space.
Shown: 24A
